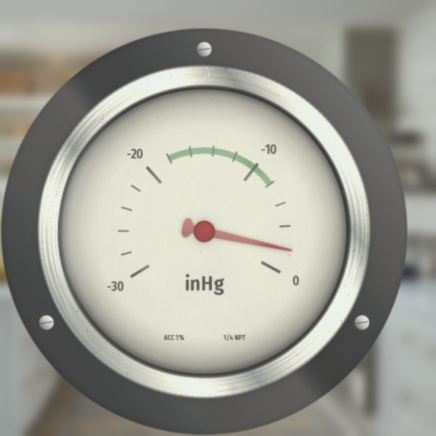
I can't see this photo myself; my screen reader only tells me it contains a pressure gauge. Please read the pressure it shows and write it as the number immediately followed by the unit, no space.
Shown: -2inHg
